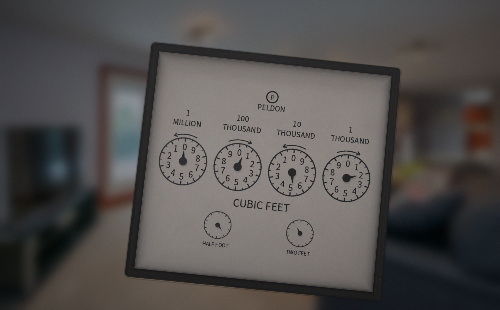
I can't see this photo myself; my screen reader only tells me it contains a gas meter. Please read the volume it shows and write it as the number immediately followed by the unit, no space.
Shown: 5200ft³
